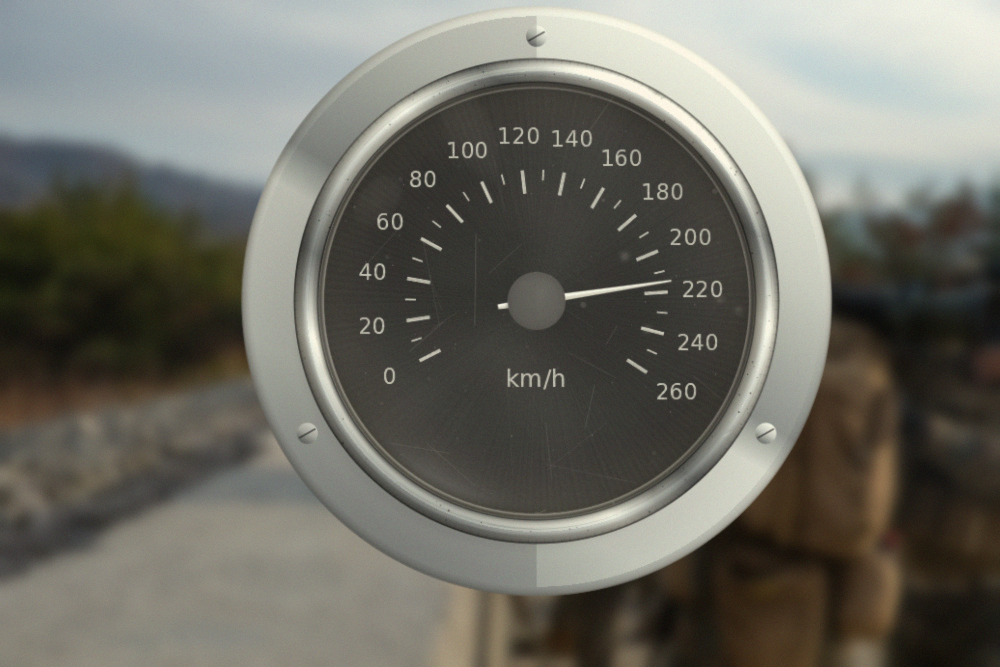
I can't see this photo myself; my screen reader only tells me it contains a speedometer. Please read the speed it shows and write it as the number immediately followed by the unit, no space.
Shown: 215km/h
